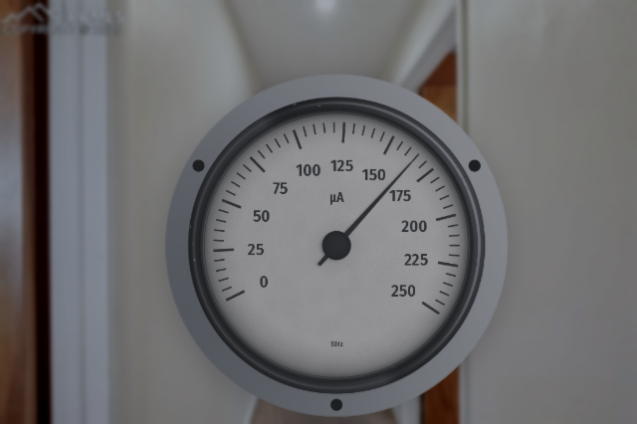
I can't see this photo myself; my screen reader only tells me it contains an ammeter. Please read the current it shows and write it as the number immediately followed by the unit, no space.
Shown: 165µA
